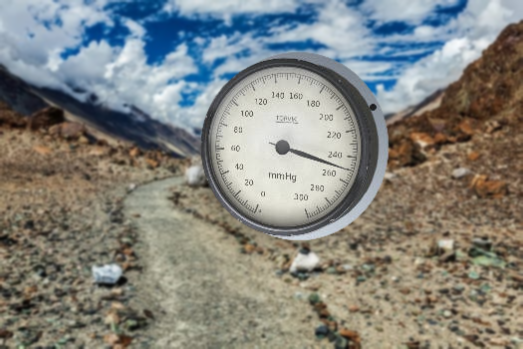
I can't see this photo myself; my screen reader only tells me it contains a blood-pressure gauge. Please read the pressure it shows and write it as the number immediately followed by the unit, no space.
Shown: 250mmHg
